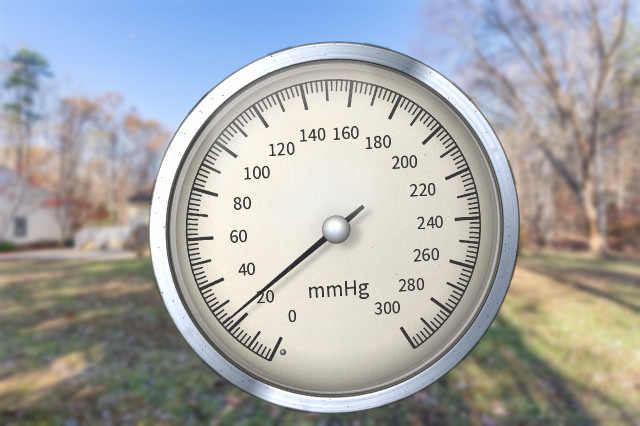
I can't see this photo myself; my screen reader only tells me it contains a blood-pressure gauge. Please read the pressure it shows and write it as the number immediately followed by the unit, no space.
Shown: 24mmHg
